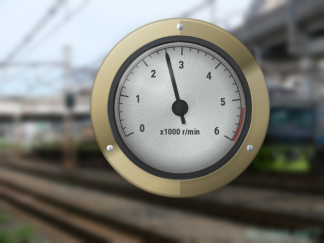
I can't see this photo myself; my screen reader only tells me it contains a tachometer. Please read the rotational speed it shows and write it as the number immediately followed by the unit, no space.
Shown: 2600rpm
